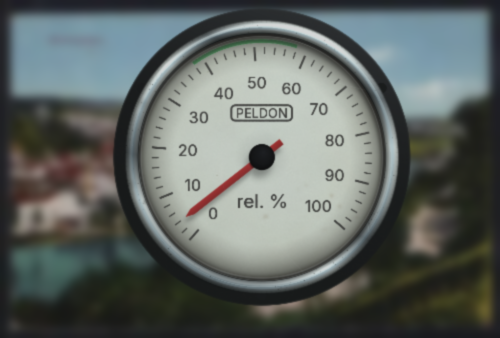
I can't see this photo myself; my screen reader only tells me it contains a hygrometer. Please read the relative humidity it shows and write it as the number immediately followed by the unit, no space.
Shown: 4%
